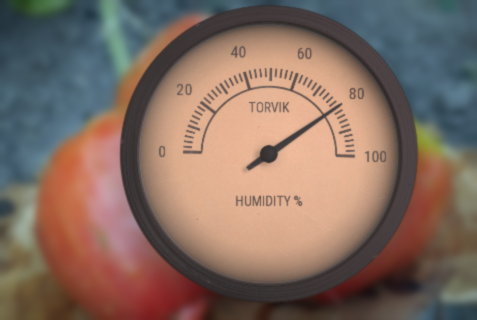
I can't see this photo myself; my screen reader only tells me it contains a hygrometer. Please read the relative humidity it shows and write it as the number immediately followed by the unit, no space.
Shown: 80%
